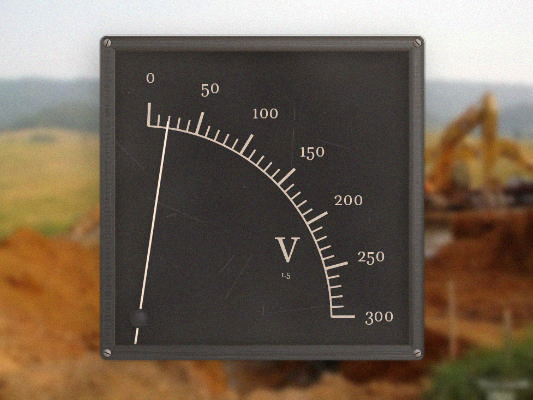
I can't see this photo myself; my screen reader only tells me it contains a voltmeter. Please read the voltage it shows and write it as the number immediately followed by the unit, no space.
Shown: 20V
